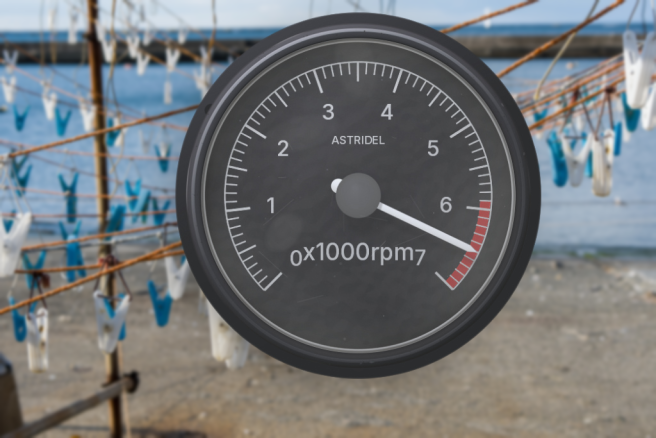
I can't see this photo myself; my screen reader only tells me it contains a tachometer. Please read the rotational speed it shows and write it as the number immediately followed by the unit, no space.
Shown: 6500rpm
